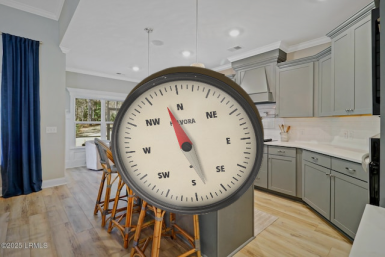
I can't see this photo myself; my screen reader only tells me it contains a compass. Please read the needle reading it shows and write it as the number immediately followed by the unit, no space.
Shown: 345°
